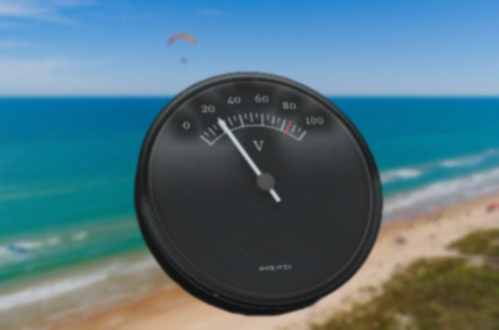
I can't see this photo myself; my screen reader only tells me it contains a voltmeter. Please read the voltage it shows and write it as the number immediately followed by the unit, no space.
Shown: 20V
